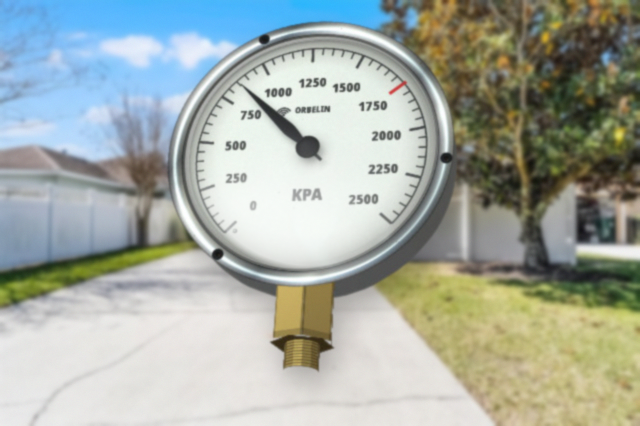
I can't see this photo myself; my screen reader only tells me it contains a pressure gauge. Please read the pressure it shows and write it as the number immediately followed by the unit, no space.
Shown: 850kPa
